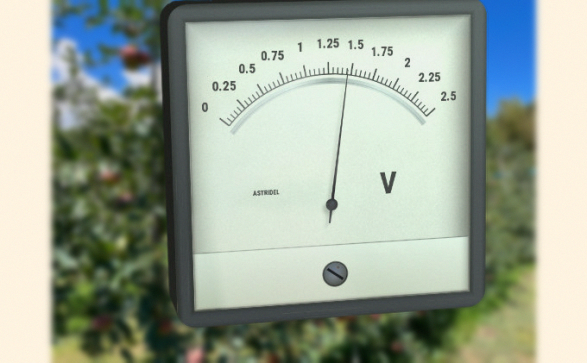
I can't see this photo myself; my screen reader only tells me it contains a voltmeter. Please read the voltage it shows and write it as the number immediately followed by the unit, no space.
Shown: 1.45V
